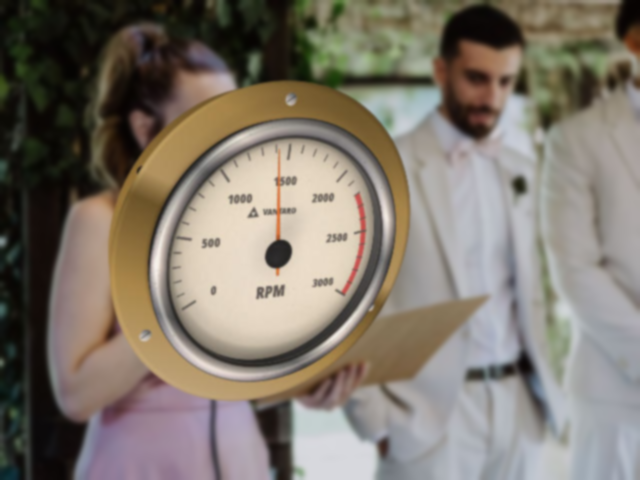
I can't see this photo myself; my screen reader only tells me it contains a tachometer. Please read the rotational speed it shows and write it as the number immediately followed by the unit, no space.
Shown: 1400rpm
